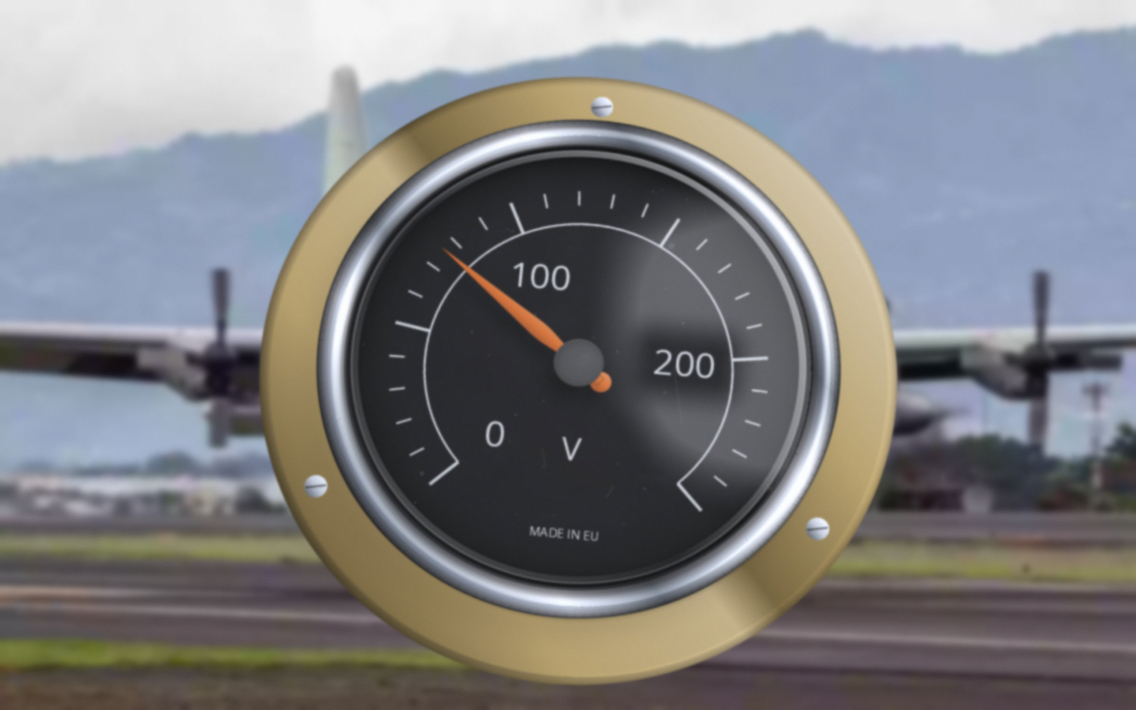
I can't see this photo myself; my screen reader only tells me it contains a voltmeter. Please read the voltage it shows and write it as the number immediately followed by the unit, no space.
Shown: 75V
